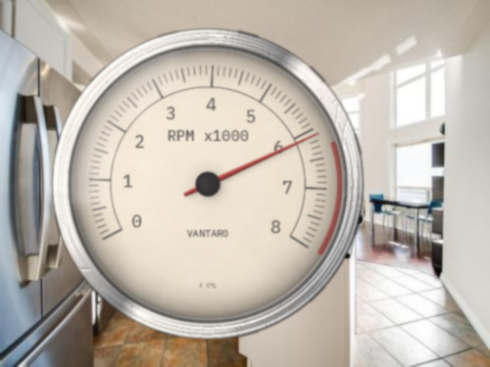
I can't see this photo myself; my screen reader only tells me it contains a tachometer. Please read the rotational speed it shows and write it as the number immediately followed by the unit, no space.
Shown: 6100rpm
